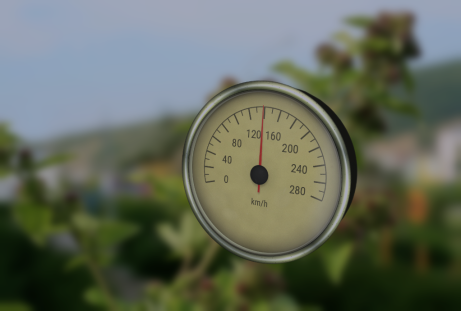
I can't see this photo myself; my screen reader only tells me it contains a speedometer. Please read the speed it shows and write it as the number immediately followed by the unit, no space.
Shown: 140km/h
